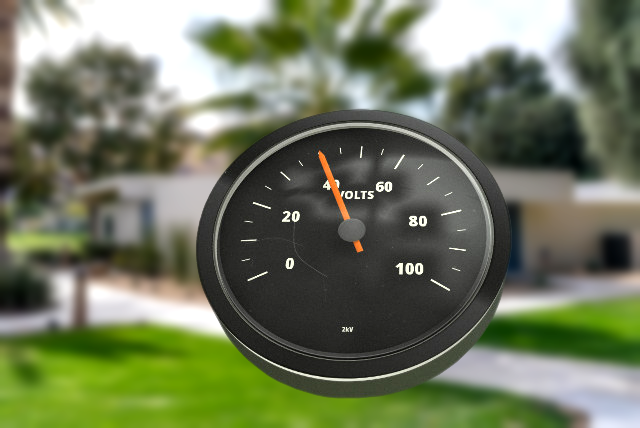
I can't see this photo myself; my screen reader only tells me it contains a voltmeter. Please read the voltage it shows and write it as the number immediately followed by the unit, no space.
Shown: 40V
